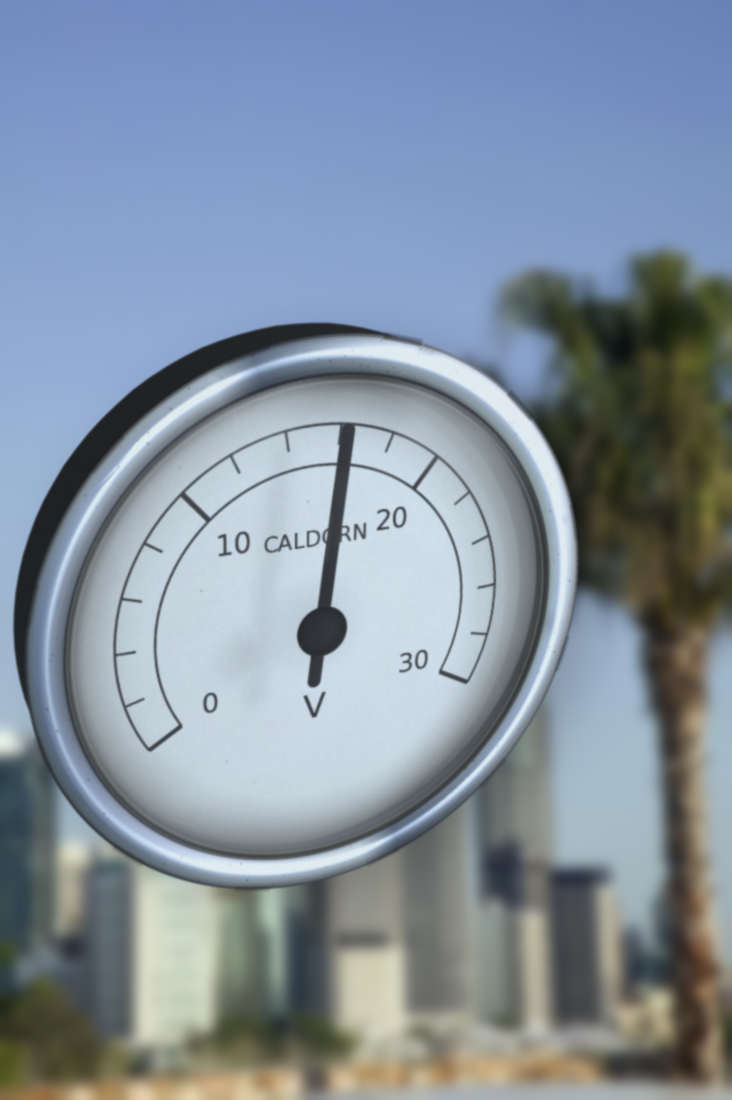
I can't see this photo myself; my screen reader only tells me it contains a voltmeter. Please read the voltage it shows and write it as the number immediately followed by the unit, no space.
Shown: 16V
